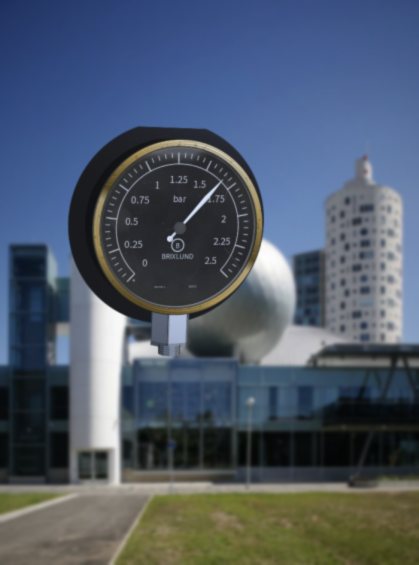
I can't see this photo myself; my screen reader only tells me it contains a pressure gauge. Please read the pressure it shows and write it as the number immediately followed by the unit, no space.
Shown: 1.65bar
